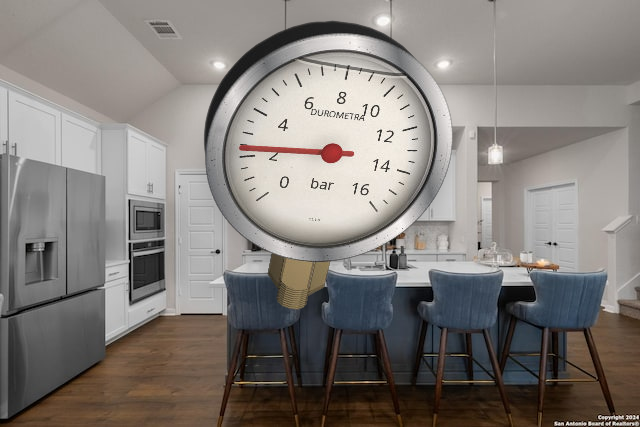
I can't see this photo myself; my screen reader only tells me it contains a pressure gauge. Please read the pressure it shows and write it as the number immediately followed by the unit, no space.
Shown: 2.5bar
